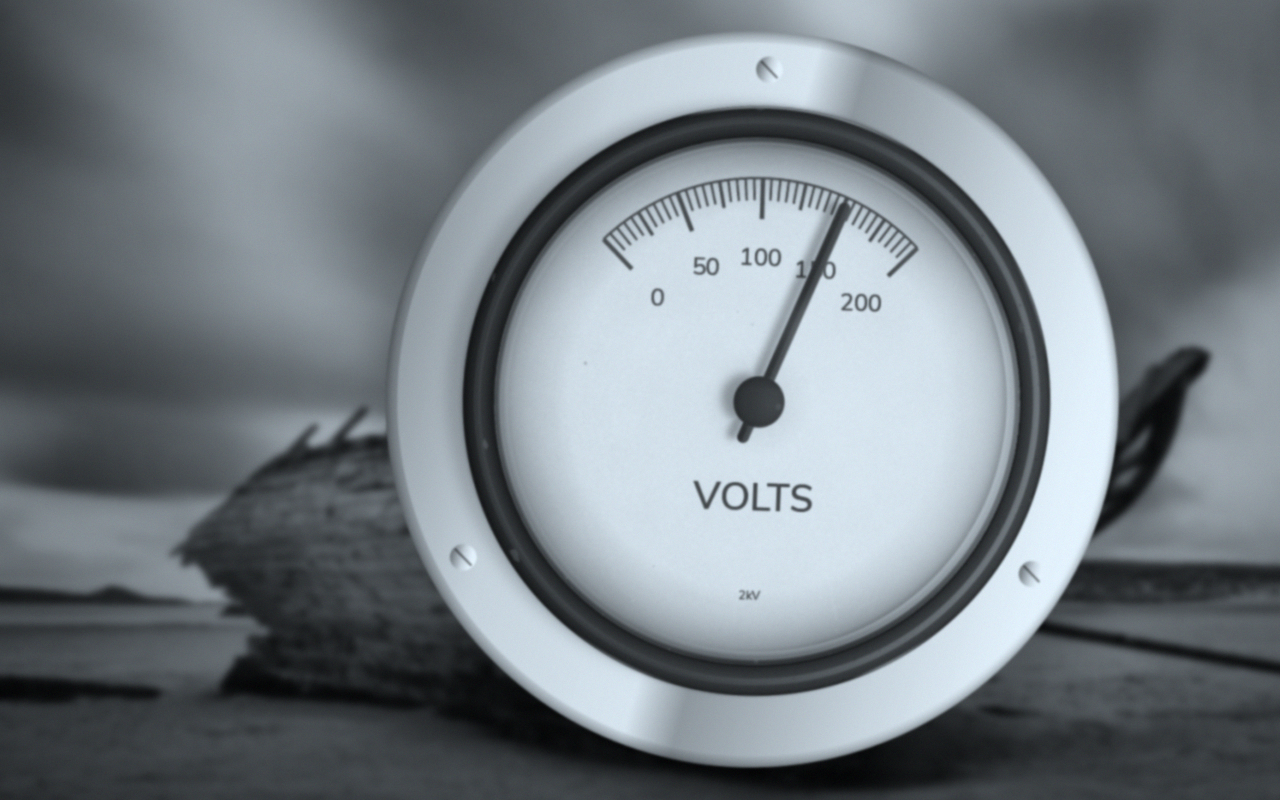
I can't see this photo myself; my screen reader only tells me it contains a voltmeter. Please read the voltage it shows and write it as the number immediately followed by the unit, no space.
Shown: 150V
